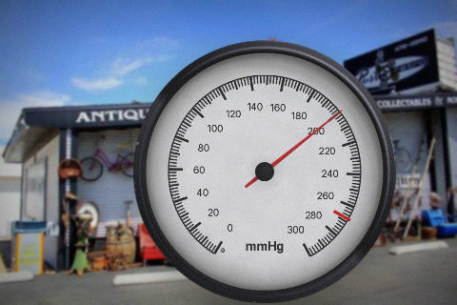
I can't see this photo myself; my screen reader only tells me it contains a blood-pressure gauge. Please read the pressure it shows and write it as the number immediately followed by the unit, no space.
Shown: 200mmHg
